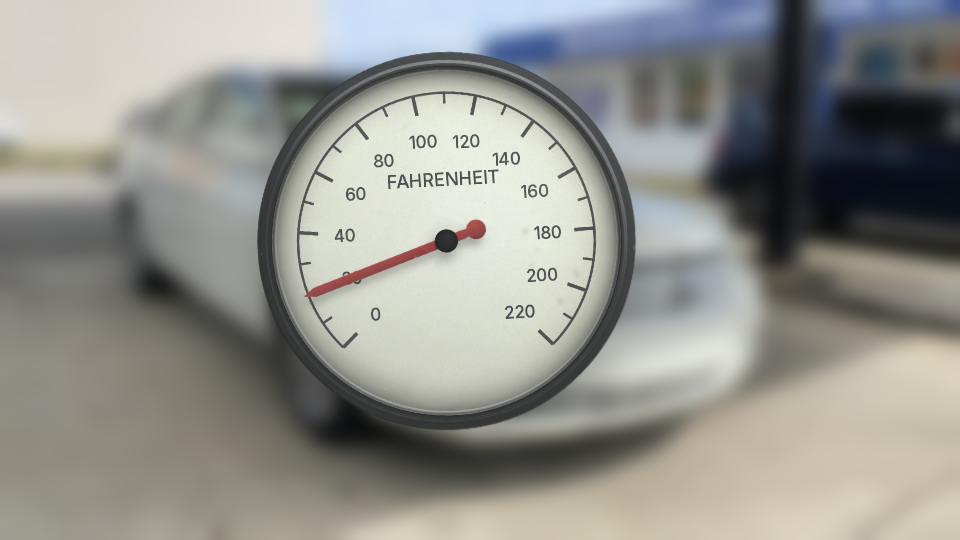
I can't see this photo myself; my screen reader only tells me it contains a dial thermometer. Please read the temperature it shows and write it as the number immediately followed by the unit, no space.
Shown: 20°F
